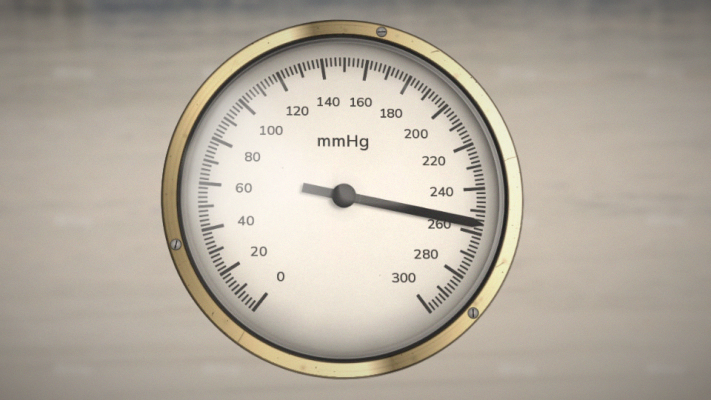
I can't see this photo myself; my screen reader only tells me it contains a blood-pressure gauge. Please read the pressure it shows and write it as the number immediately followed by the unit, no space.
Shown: 256mmHg
